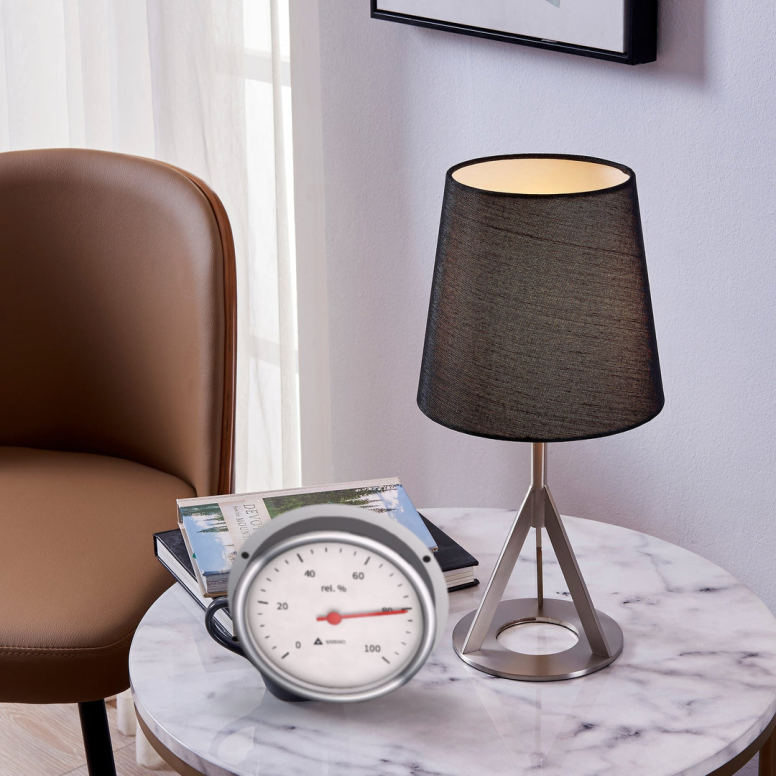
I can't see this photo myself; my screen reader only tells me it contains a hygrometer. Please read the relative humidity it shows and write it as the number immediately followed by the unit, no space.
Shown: 80%
